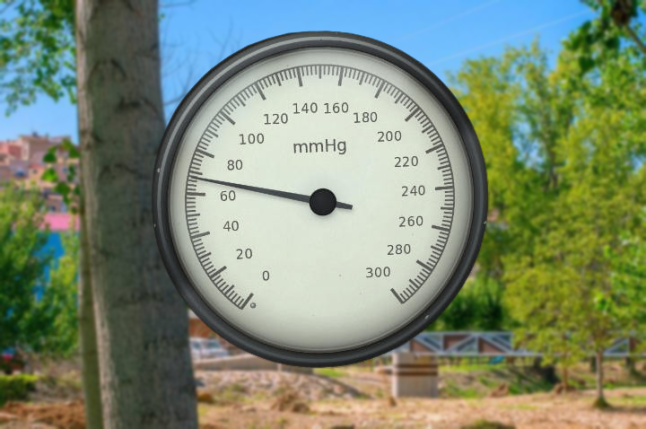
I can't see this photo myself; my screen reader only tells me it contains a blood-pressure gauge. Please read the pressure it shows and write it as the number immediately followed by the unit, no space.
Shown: 68mmHg
